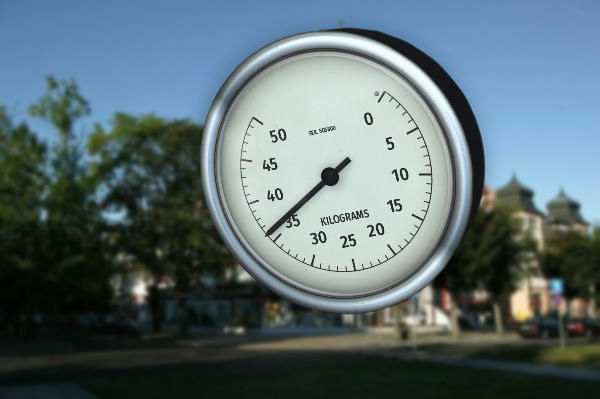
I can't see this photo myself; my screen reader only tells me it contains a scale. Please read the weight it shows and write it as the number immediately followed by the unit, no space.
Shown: 36kg
